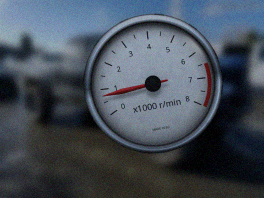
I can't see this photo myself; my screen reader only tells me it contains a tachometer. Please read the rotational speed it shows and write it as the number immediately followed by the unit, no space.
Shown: 750rpm
